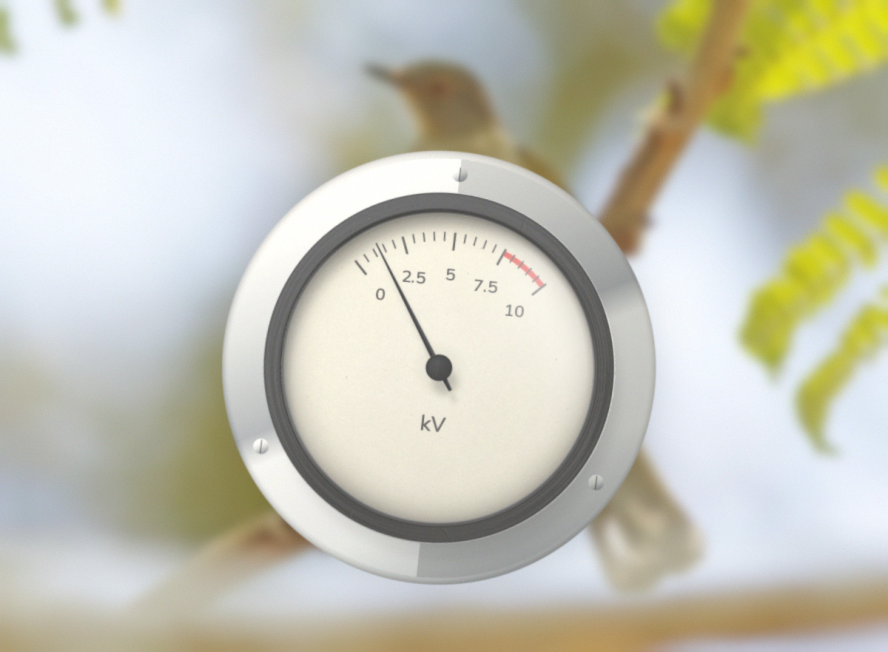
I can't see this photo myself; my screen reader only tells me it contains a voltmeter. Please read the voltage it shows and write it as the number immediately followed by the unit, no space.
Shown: 1.25kV
